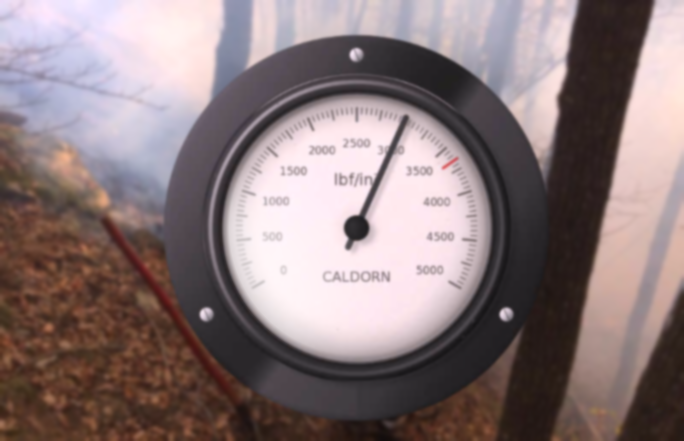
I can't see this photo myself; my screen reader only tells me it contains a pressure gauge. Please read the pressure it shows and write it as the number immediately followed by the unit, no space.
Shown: 3000psi
